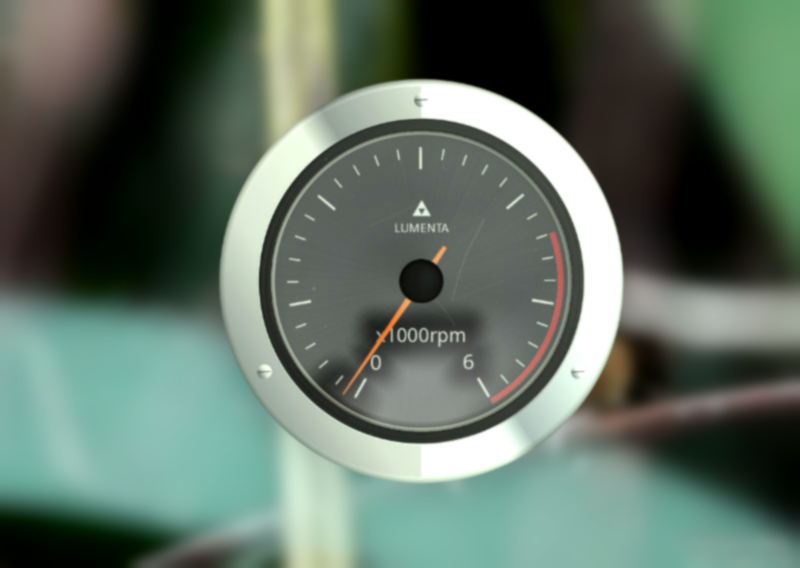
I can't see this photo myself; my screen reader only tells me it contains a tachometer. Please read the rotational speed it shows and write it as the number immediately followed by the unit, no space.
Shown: 100rpm
